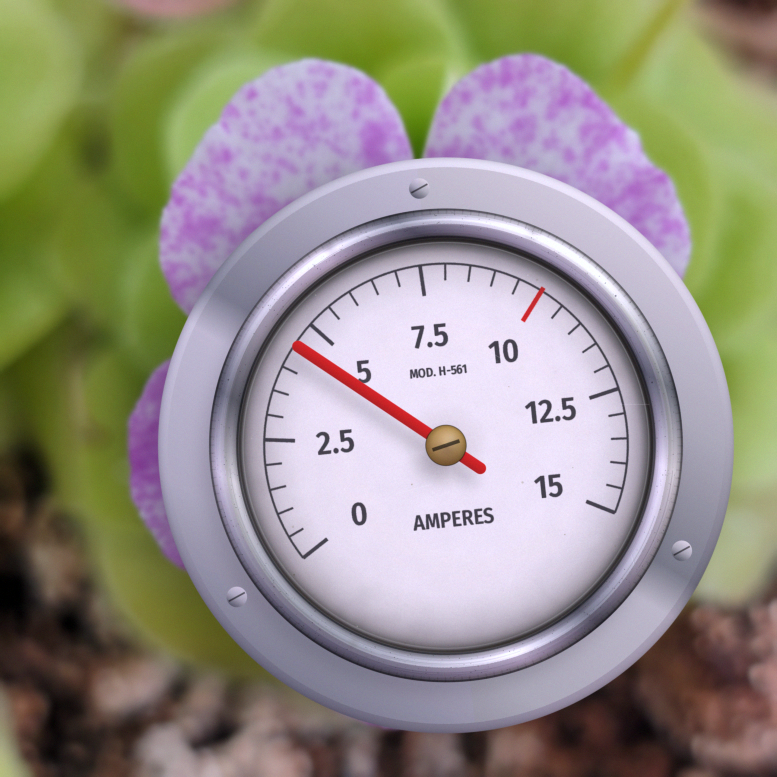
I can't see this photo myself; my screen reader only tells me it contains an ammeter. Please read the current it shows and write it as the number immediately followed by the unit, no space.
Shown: 4.5A
